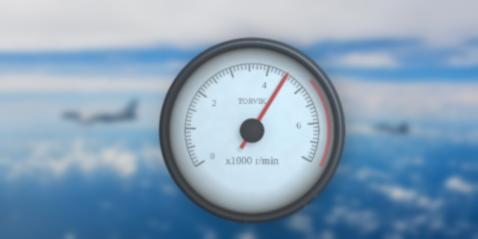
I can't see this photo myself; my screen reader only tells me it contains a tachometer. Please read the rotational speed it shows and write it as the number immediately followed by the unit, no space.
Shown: 4500rpm
